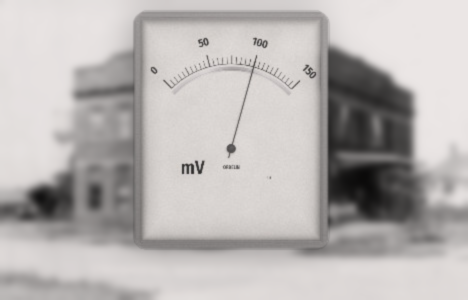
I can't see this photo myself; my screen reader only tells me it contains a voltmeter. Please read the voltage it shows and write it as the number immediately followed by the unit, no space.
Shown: 100mV
